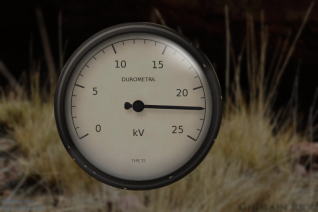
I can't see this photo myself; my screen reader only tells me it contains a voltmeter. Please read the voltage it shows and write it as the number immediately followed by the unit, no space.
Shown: 22kV
